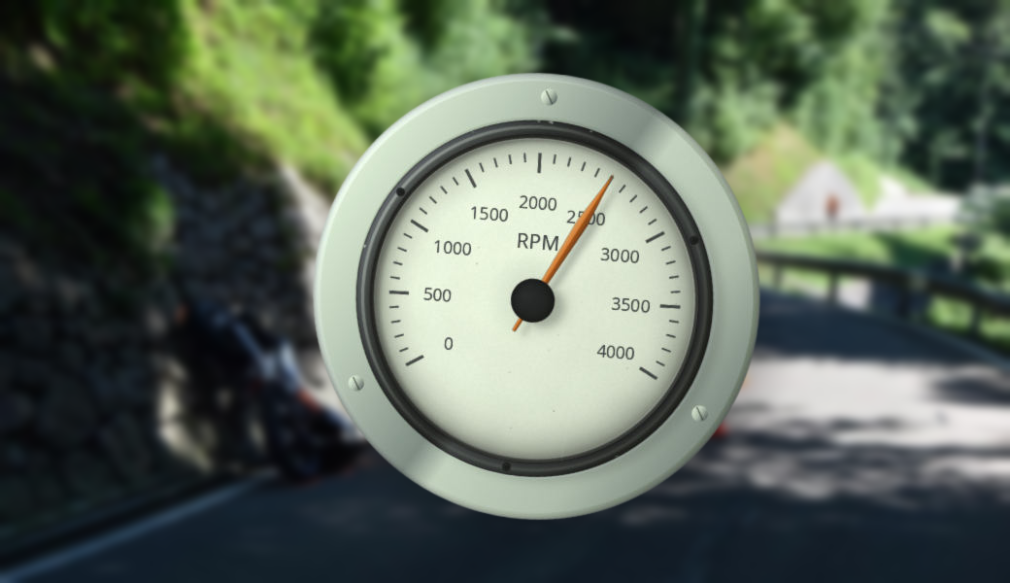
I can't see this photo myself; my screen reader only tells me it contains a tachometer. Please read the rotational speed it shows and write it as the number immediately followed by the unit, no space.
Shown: 2500rpm
